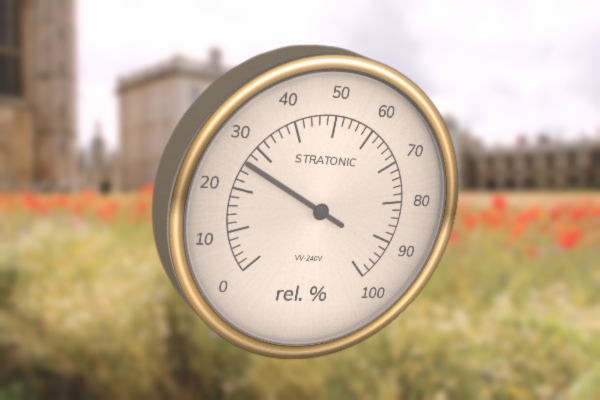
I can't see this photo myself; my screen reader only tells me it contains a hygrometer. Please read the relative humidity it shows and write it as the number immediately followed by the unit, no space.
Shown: 26%
